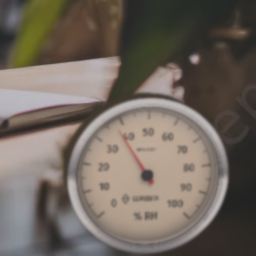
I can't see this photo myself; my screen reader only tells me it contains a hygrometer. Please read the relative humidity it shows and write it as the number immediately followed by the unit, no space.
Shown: 37.5%
